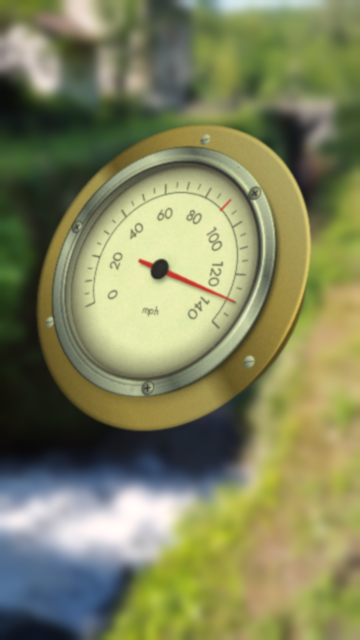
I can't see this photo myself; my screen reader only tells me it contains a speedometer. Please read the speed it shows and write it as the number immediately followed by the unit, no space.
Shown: 130mph
